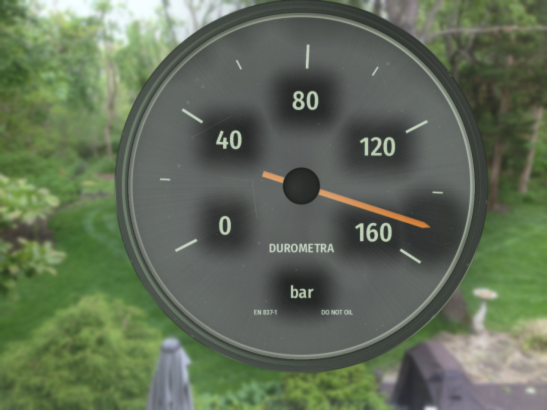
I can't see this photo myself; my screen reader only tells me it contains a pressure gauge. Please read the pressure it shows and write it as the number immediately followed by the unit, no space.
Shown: 150bar
